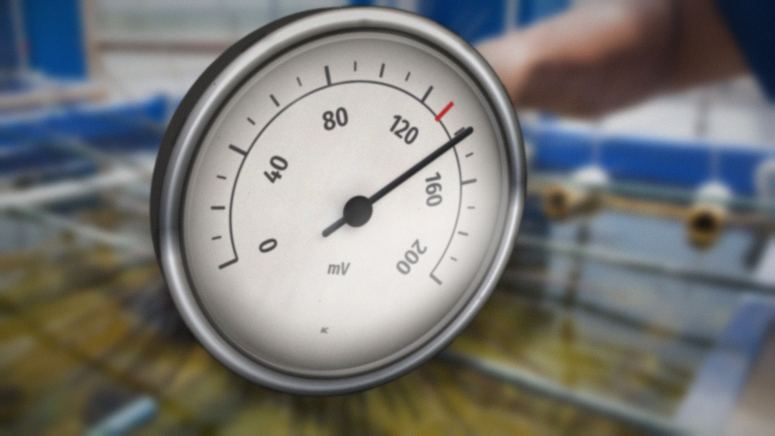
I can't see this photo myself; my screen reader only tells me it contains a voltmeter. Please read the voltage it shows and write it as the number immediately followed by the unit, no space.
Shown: 140mV
